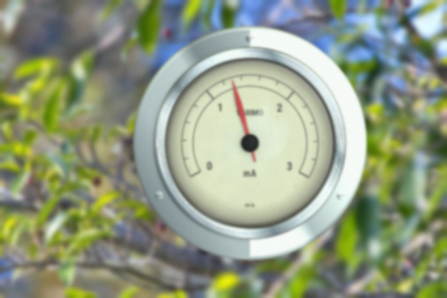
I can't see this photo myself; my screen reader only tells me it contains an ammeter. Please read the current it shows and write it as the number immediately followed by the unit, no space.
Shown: 1.3mA
